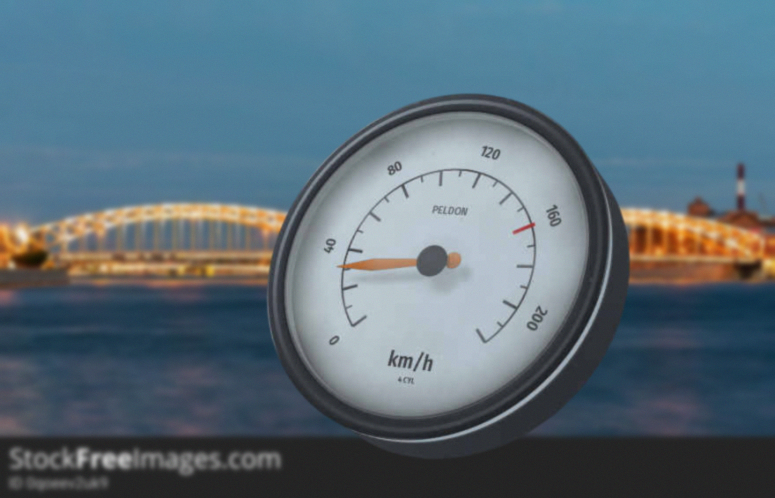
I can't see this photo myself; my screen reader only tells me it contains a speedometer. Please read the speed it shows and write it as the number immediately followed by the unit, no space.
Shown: 30km/h
